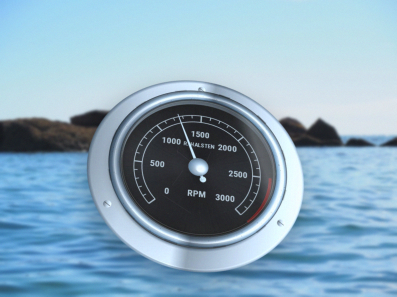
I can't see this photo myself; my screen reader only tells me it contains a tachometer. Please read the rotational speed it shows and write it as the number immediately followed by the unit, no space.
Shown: 1250rpm
